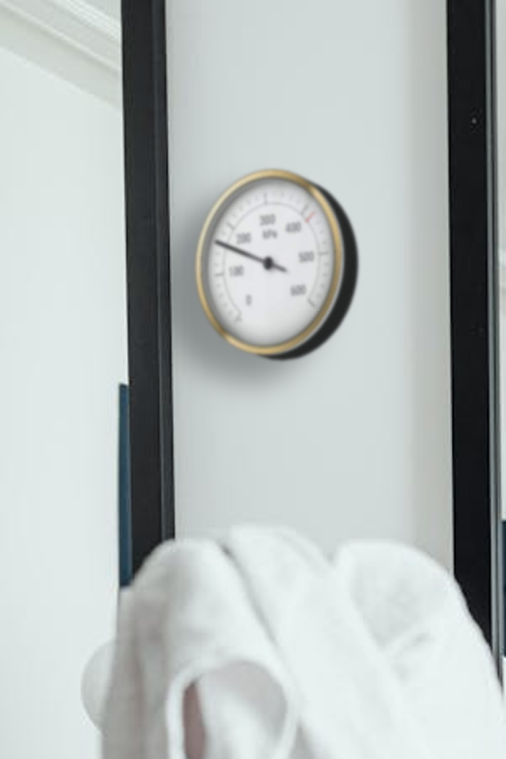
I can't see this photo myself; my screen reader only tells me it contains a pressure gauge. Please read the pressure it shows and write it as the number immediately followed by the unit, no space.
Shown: 160kPa
